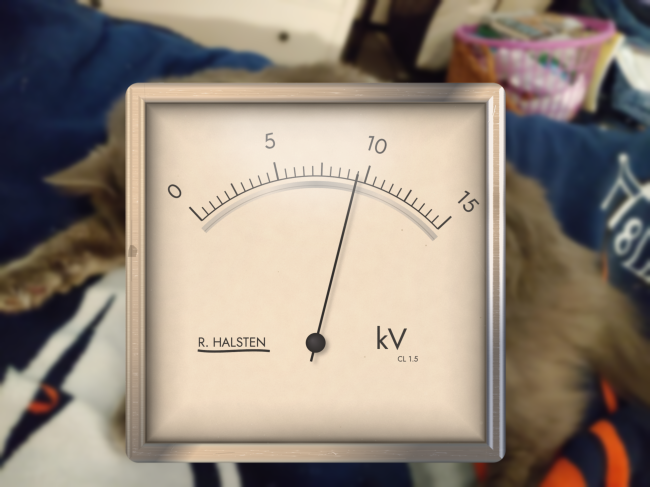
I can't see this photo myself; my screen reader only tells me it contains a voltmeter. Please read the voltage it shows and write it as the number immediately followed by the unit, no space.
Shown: 9.5kV
